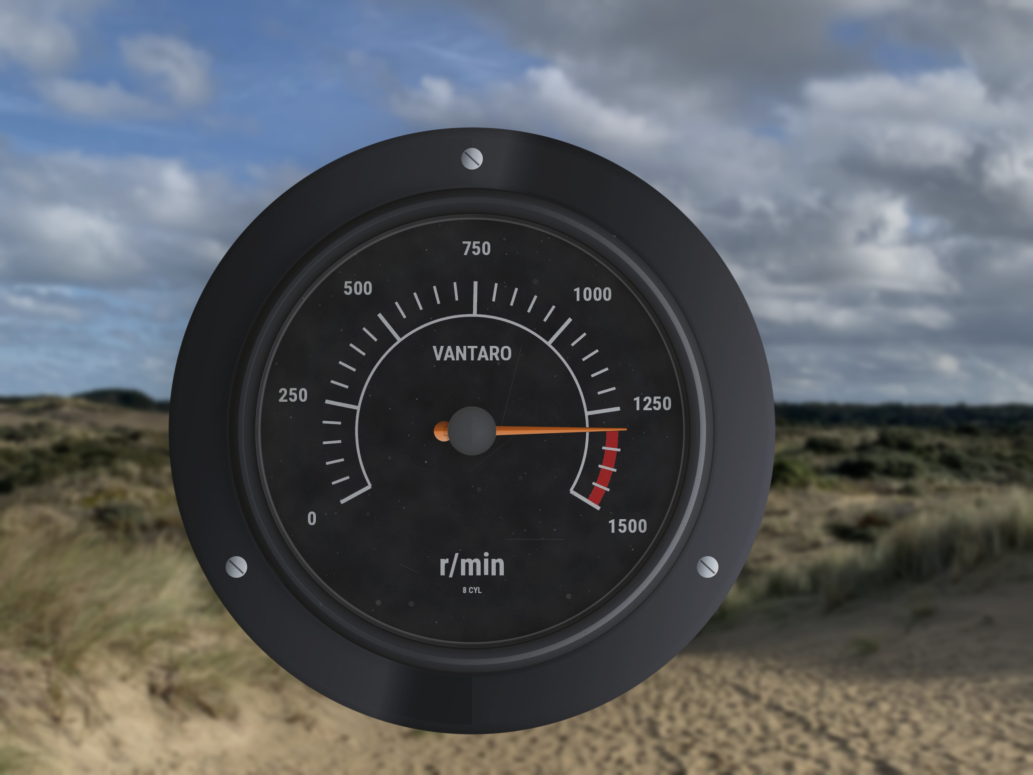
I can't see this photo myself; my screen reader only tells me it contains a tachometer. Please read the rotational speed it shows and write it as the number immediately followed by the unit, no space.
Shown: 1300rpm
